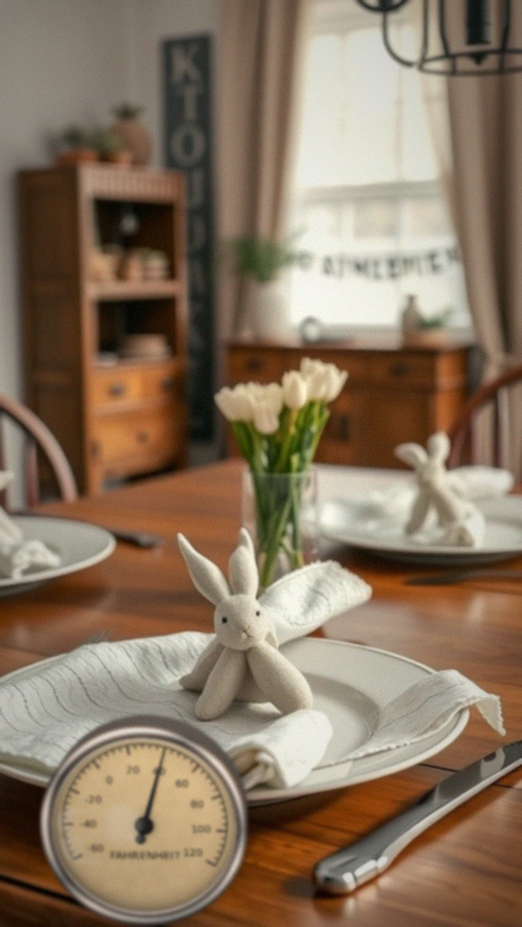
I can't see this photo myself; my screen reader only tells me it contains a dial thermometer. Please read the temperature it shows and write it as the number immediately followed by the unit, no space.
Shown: 40°F
